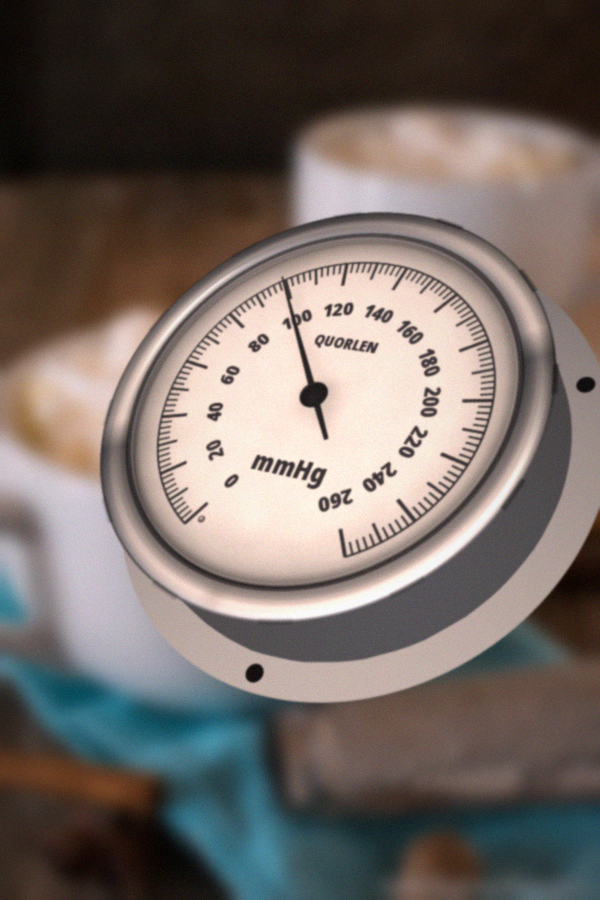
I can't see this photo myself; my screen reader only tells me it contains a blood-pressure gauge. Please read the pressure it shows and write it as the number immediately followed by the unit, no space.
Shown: 100mmHg
